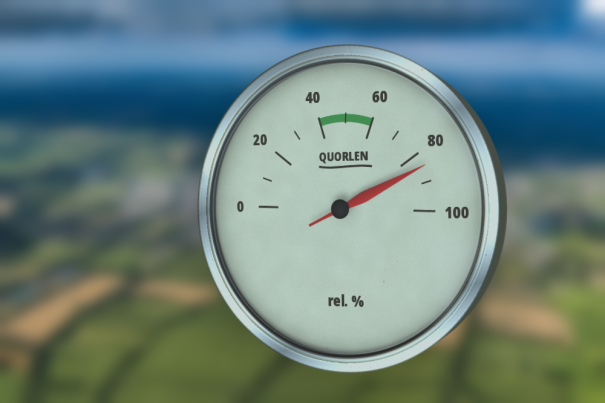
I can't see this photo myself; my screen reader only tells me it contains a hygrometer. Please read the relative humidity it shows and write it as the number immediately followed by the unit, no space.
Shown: 85%
